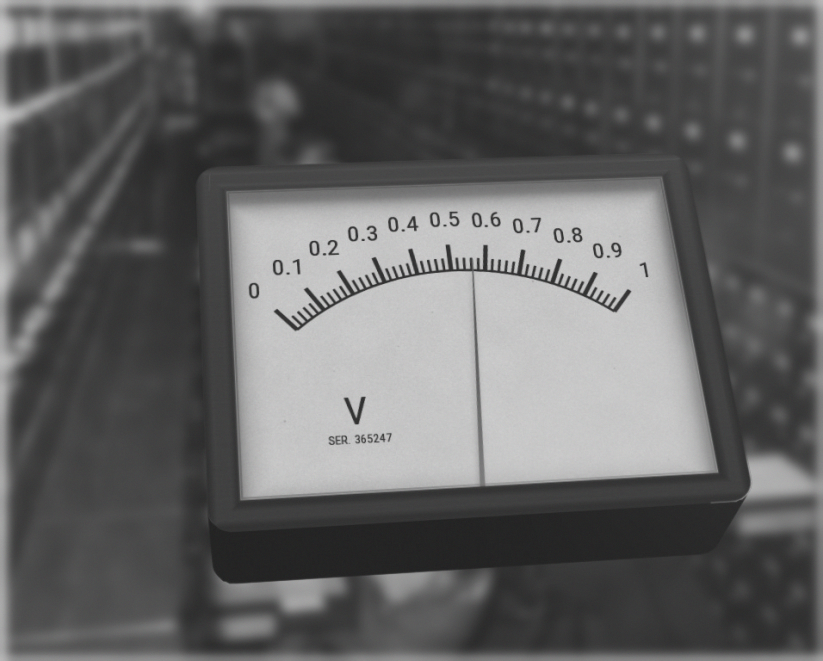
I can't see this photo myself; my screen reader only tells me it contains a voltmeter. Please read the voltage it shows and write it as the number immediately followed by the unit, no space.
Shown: 0.56V
